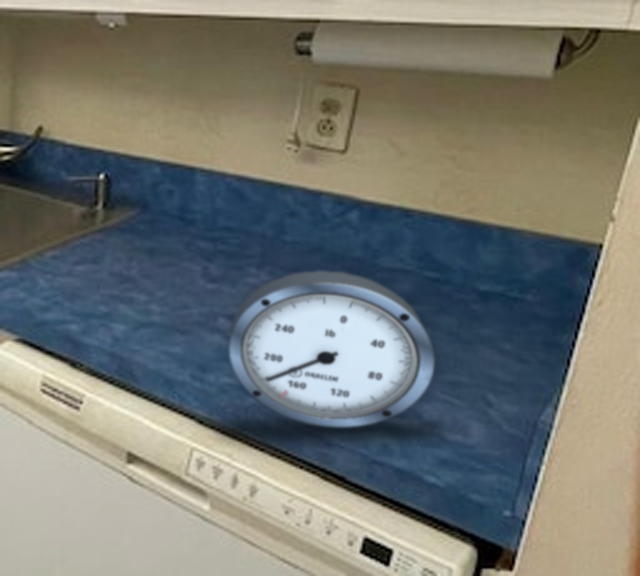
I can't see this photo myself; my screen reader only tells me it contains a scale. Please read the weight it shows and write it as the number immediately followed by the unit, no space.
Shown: 180lb
